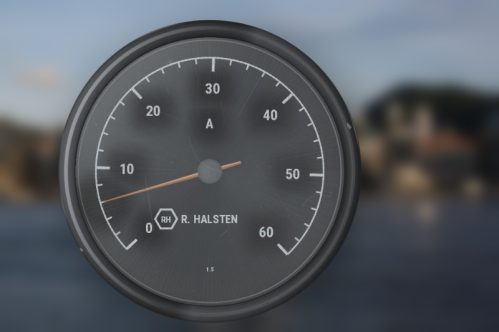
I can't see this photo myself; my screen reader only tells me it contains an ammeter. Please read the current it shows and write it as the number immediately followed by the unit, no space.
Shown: 6A
